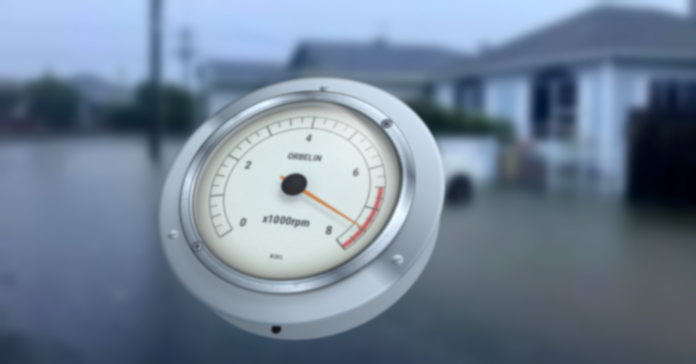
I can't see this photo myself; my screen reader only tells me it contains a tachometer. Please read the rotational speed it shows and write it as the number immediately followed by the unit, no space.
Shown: 7500rpm
